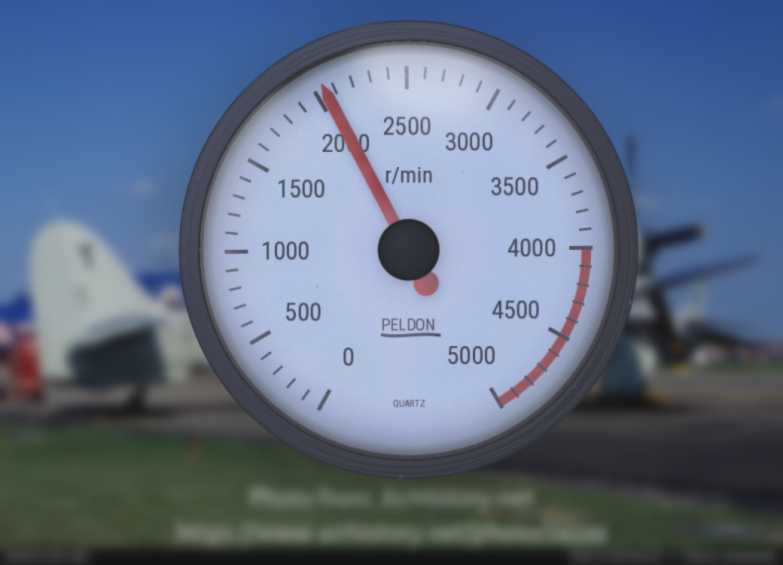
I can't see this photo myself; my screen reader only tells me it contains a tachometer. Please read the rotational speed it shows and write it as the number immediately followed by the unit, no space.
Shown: 2050rpm
